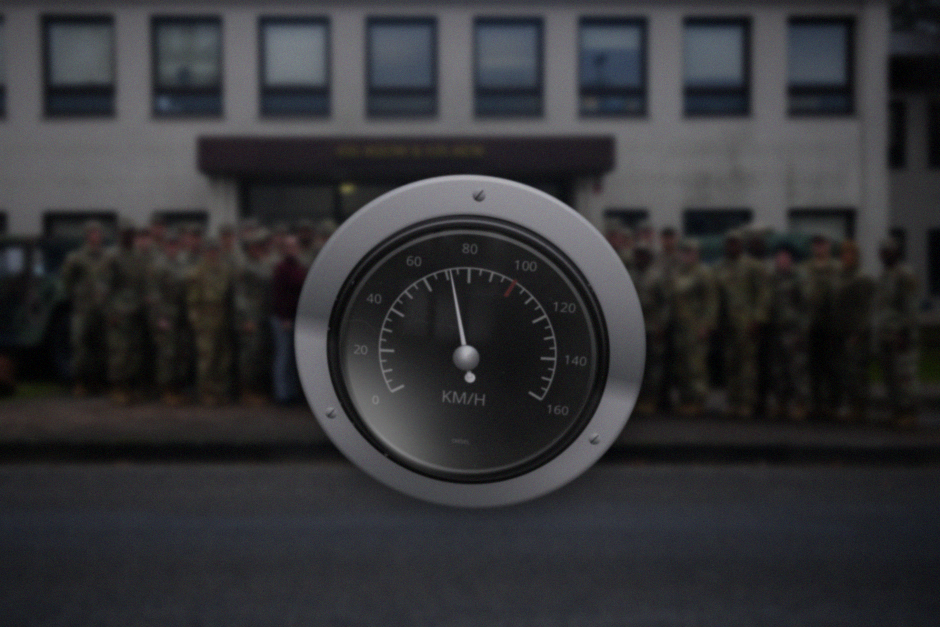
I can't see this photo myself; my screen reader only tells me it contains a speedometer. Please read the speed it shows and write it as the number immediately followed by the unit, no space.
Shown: 72.5km/h
